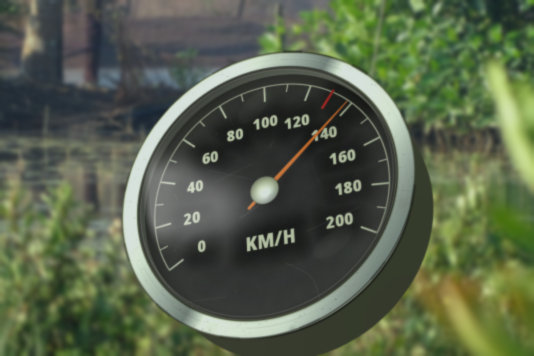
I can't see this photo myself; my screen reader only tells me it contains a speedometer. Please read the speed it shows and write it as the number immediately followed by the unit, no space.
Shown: 140km/h
